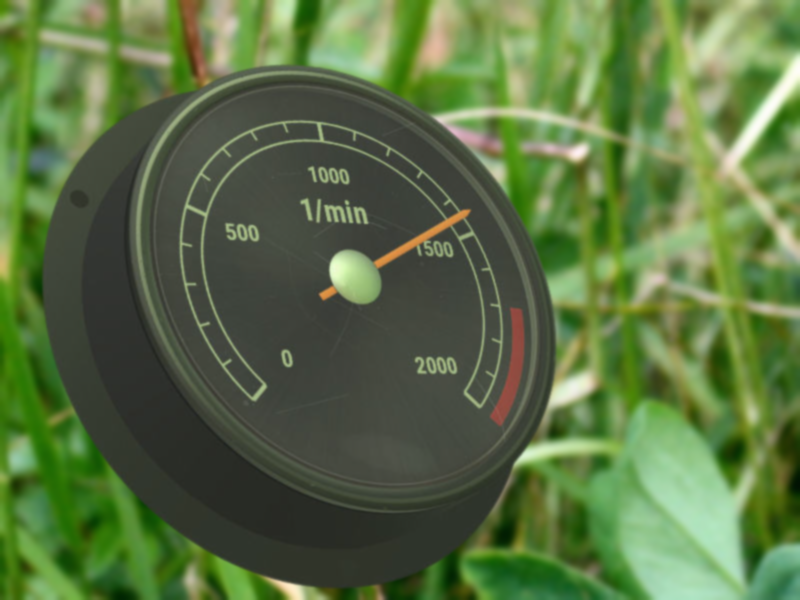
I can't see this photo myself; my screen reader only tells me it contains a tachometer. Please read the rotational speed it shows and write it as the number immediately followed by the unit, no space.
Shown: 1450rpm
